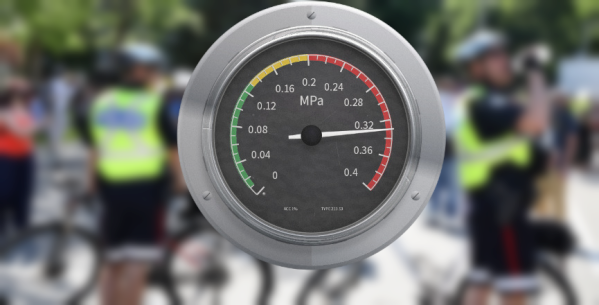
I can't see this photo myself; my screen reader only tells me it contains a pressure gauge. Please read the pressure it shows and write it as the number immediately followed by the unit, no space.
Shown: 0.33MPa
